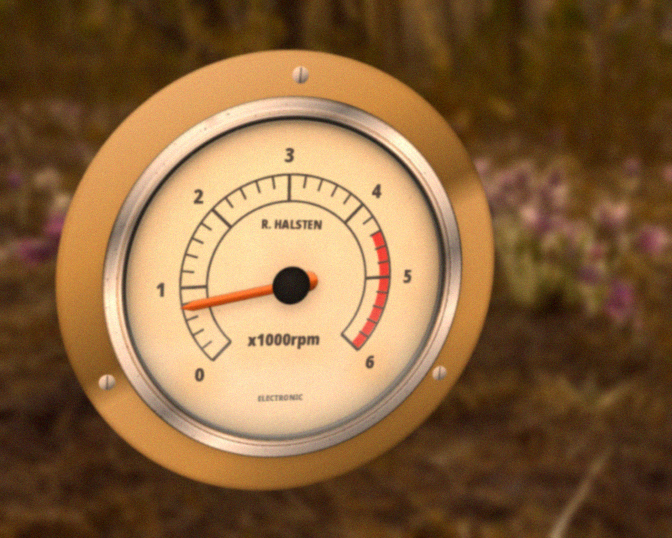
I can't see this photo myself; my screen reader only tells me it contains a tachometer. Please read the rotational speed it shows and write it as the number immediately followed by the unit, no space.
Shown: 800rpm
